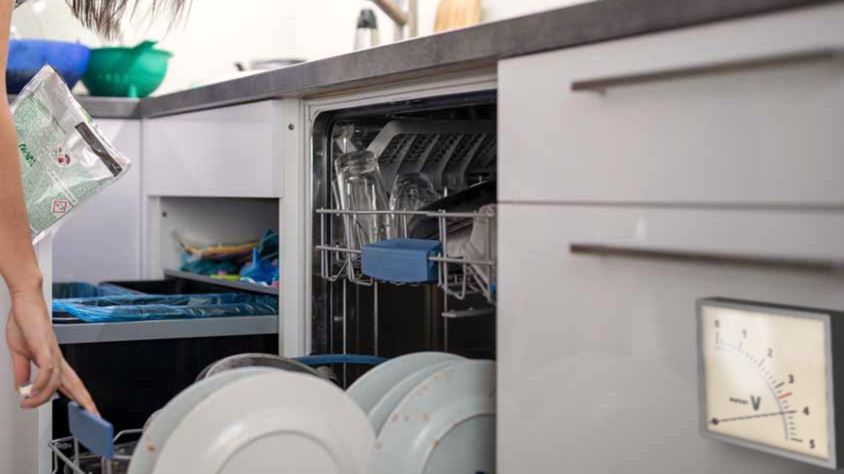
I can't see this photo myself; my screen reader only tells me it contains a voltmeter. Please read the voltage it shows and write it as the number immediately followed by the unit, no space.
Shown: 4V
